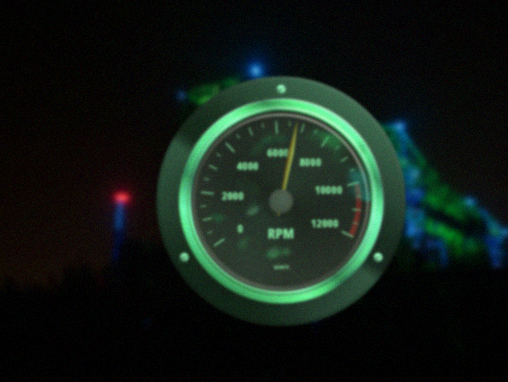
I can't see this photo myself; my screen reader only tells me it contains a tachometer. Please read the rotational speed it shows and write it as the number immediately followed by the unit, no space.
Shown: 6750rpm
